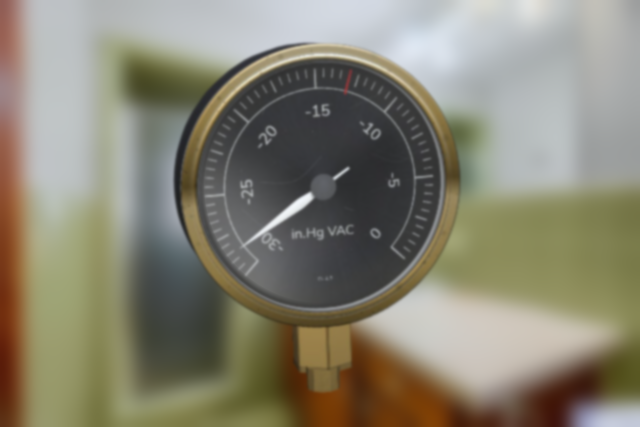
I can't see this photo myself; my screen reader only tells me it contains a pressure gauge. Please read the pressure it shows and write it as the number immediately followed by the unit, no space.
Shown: -28.5inHg
